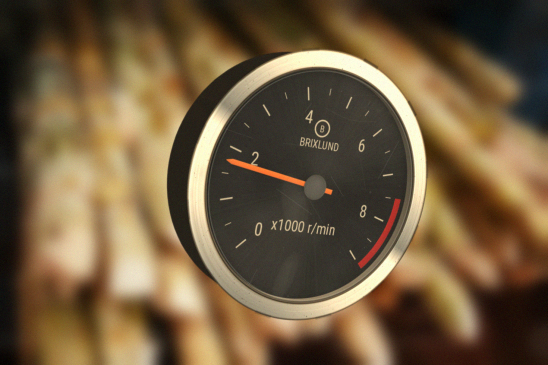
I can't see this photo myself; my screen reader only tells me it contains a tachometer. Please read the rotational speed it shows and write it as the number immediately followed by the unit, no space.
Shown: 1750rpm
